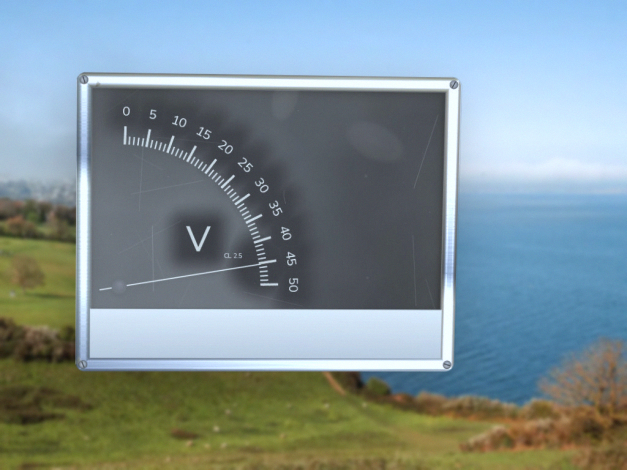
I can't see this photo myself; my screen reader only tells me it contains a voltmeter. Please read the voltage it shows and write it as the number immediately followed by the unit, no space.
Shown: 45V
